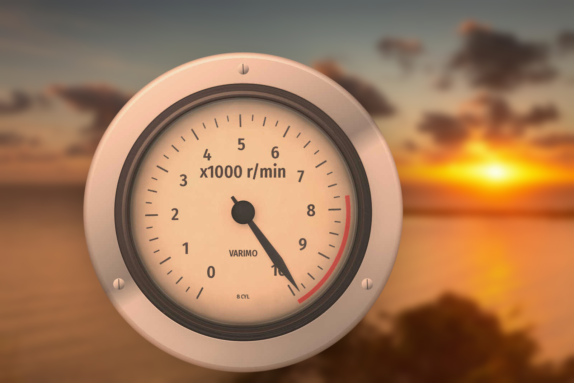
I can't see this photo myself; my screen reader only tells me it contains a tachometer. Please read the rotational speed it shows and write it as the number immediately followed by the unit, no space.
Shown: 9875rpm
